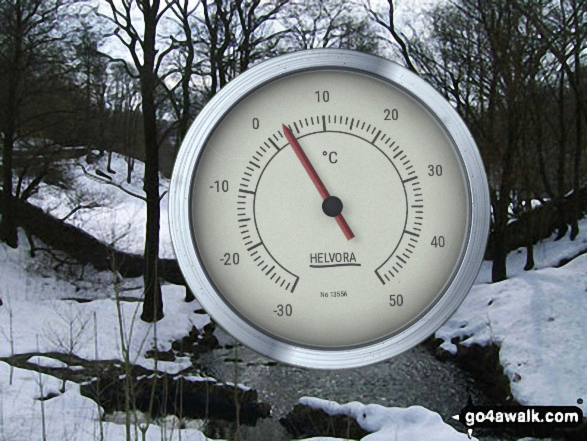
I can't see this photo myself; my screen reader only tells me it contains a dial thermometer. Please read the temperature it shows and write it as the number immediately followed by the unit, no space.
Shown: 3°C
